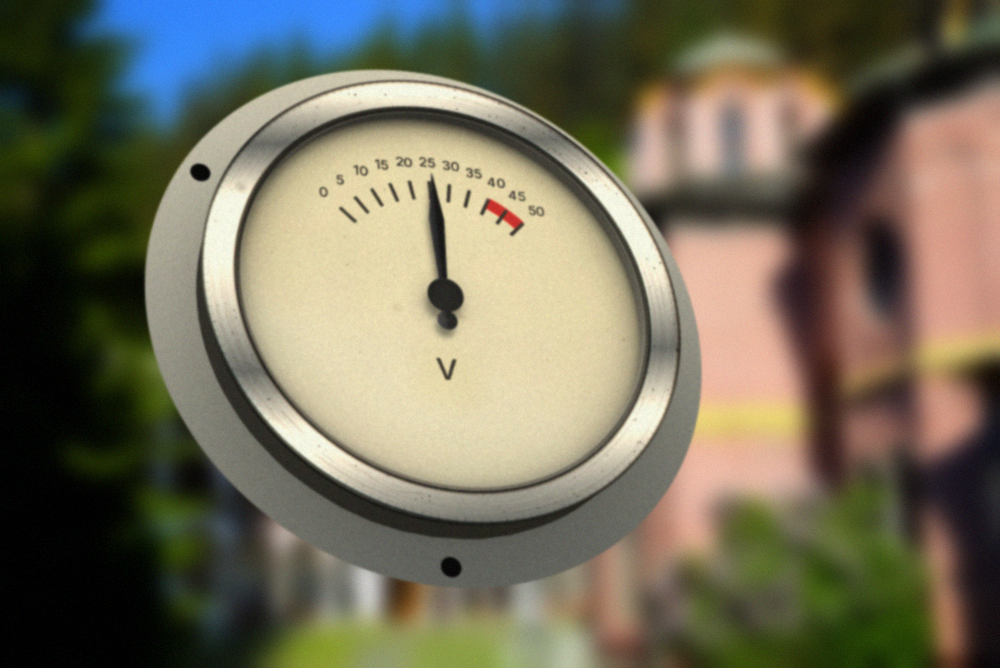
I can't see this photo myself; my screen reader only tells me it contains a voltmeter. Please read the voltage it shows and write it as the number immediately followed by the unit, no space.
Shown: 25V
